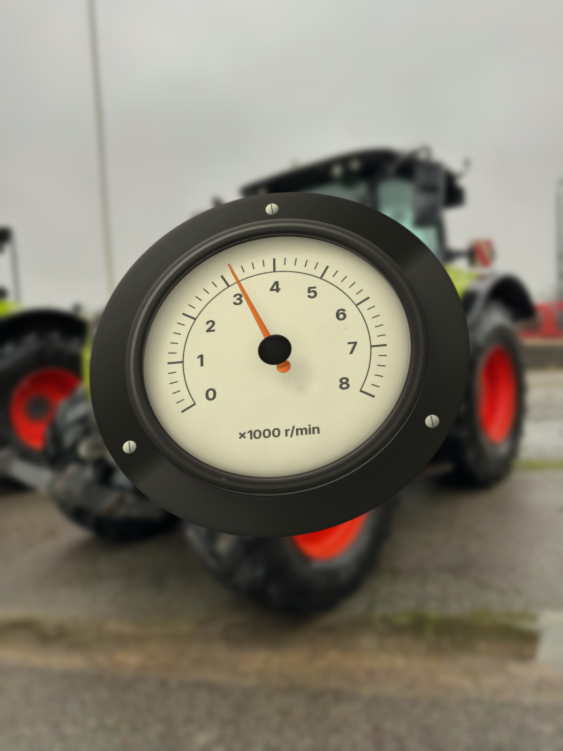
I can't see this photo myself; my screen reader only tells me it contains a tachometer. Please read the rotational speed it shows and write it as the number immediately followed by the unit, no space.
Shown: 3200rpm
